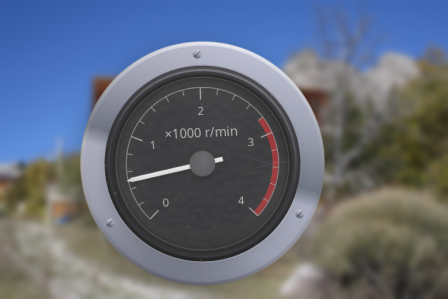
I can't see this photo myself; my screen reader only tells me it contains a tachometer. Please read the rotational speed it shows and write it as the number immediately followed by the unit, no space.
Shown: 500rpm
